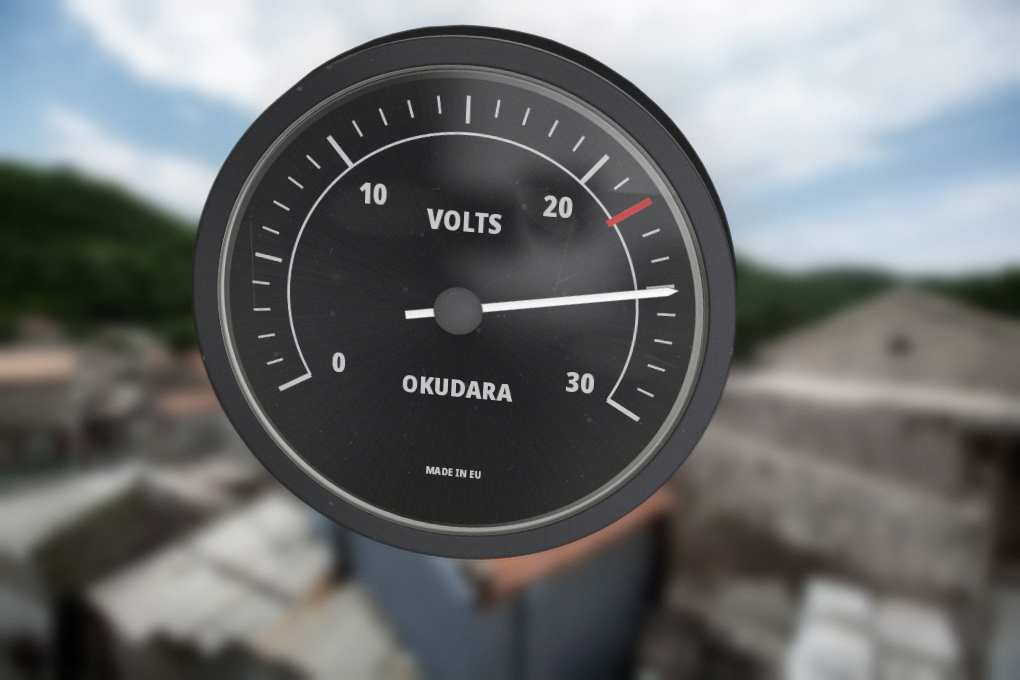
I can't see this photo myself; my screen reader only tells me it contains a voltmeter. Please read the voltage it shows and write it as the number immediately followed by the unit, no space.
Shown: 25V
